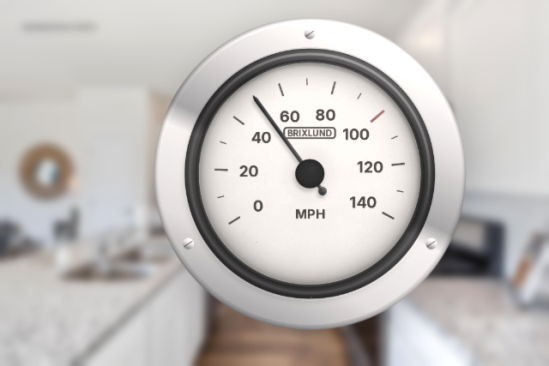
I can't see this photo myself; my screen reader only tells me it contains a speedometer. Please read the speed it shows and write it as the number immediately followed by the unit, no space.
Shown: 50mph
